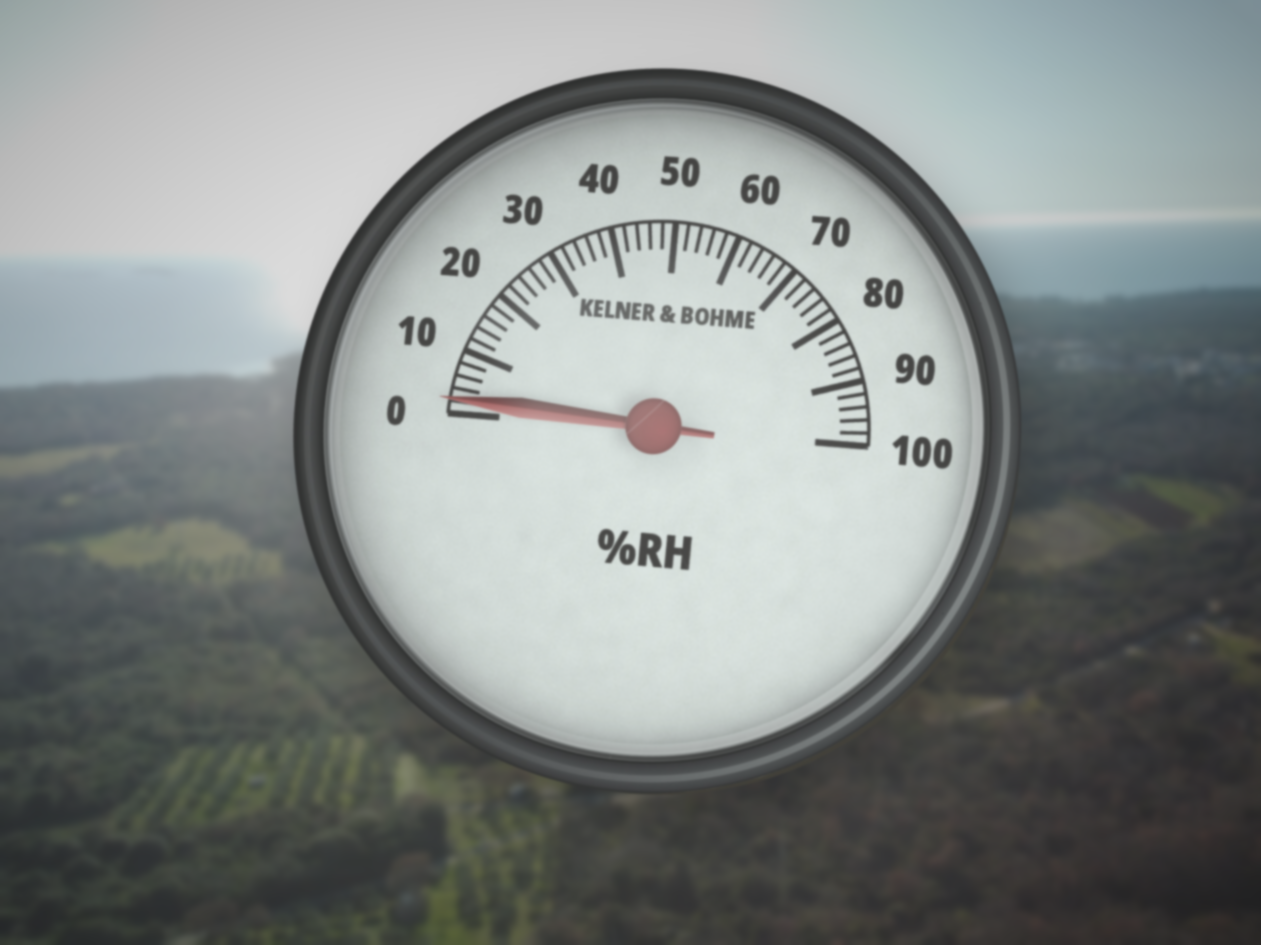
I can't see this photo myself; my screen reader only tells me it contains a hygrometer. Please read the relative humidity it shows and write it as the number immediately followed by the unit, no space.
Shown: 2%
